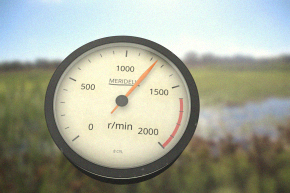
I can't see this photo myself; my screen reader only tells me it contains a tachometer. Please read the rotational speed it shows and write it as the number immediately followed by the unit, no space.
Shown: 1250rpm
